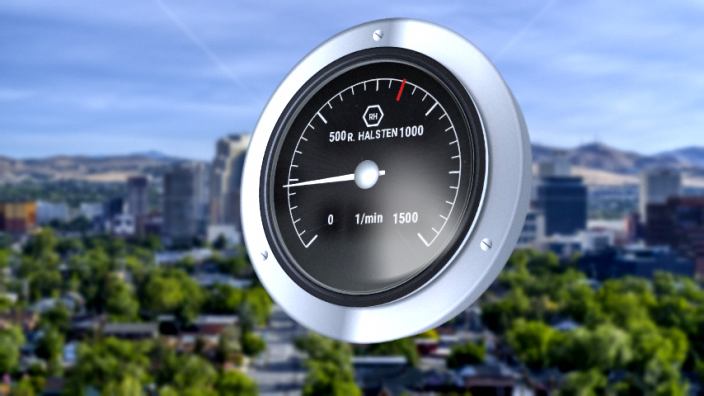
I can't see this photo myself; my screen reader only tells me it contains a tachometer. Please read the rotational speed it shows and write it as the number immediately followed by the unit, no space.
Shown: 225rpm
